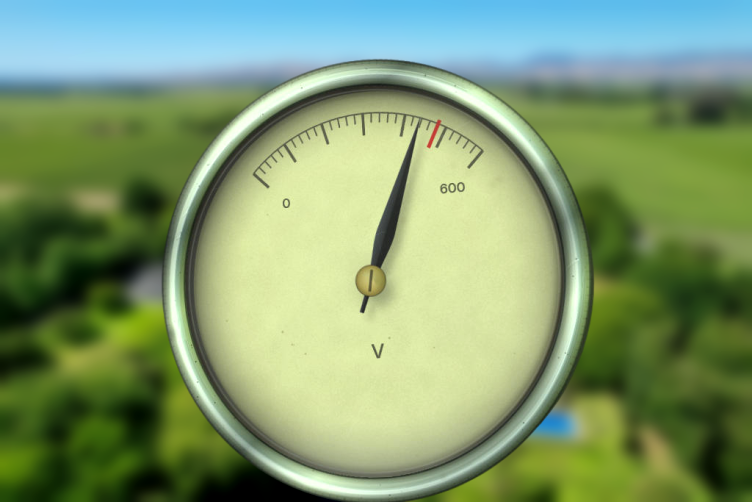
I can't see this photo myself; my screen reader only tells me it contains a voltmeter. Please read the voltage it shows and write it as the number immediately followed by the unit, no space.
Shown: 440V
